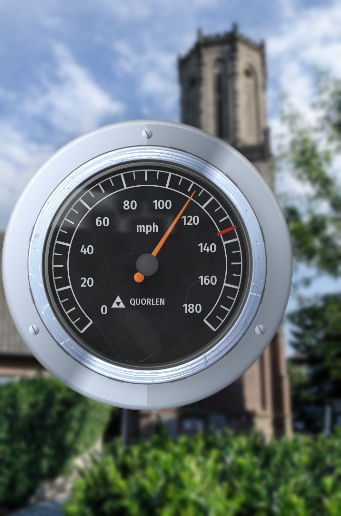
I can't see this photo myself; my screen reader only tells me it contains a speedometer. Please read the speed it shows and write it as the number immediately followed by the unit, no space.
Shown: 112.5mph
